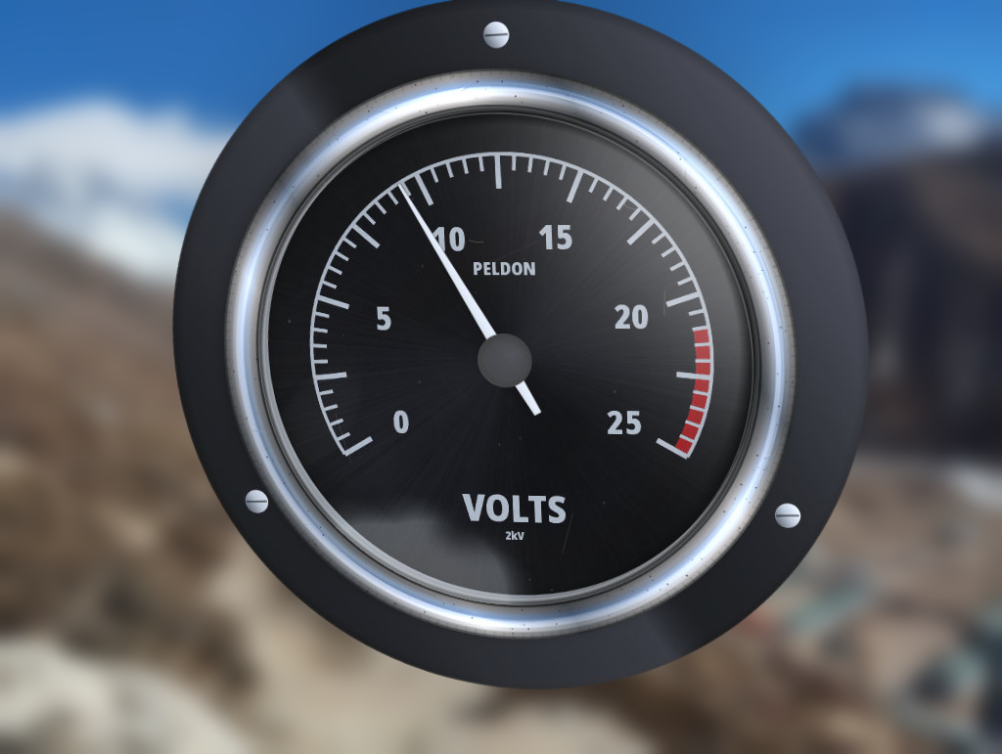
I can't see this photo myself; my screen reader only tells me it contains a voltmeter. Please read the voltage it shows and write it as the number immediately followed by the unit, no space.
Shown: 9.5V
